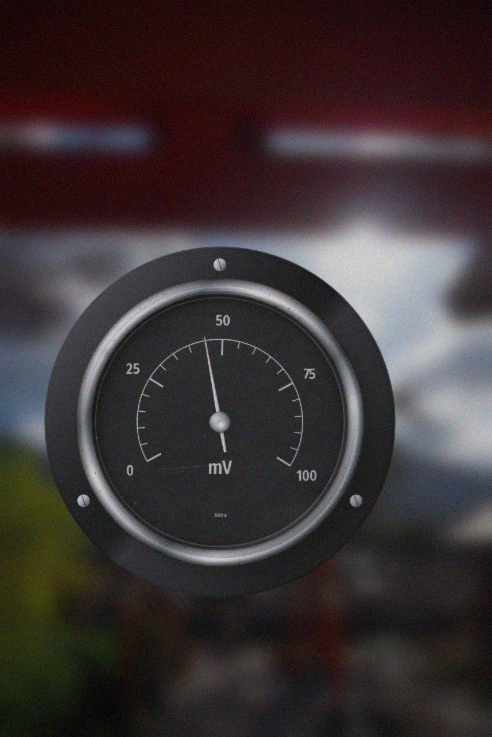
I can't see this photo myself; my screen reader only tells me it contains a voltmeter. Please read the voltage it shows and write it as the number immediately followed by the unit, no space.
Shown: 45mV
